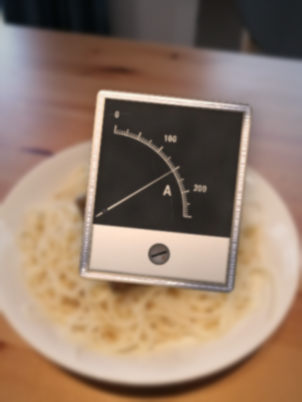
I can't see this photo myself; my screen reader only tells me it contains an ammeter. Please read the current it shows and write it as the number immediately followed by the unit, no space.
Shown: 150A
